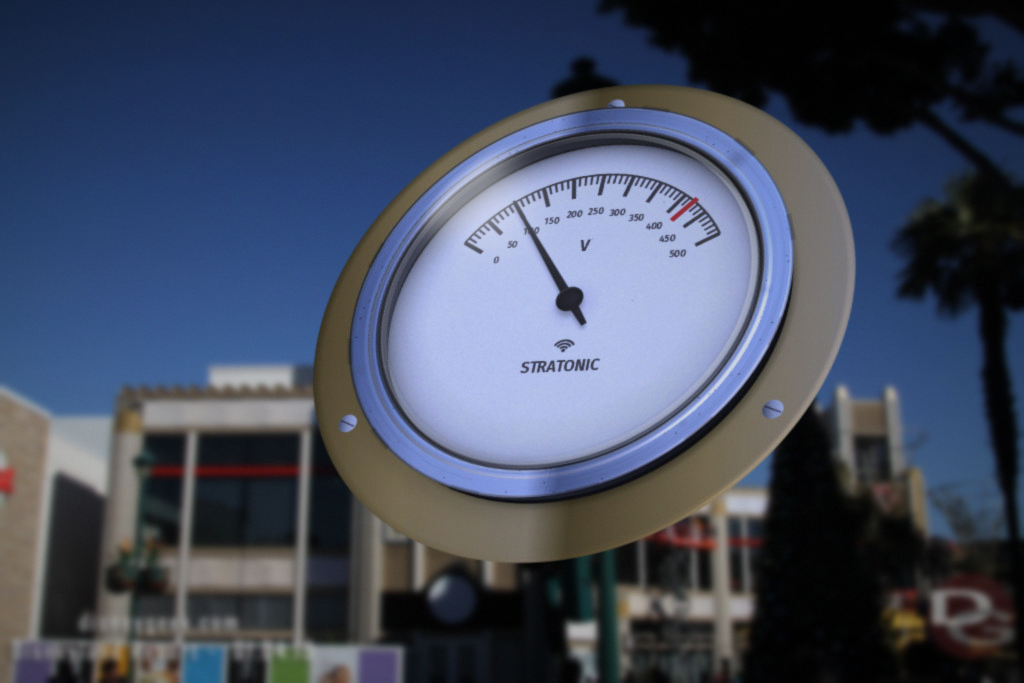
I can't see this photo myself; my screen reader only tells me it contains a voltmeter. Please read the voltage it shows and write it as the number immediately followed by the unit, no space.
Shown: 100V
